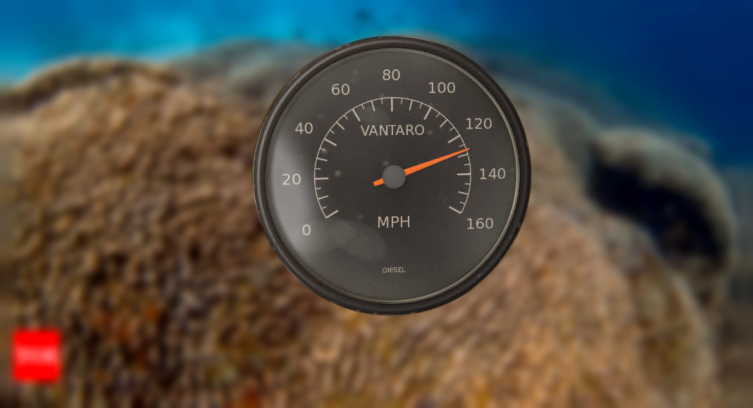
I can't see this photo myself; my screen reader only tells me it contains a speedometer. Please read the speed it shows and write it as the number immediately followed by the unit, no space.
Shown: 127.5mph
